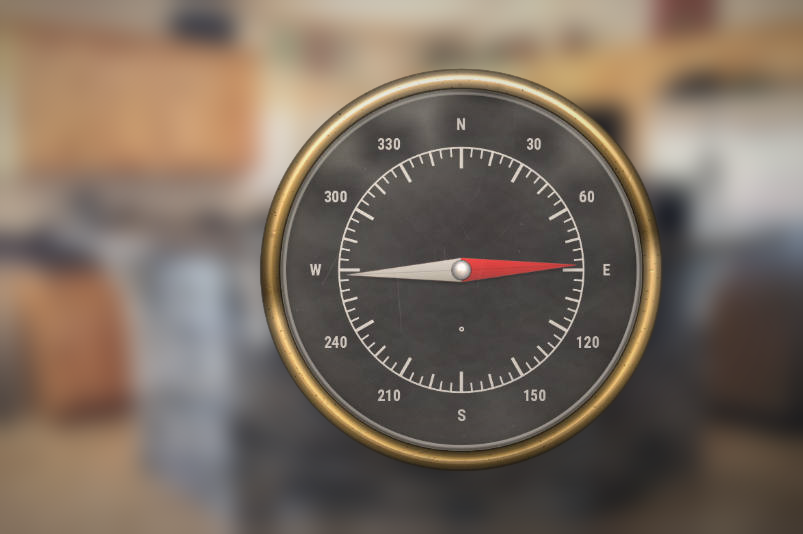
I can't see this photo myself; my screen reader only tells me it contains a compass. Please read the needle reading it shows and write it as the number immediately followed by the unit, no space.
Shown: 87.5°
